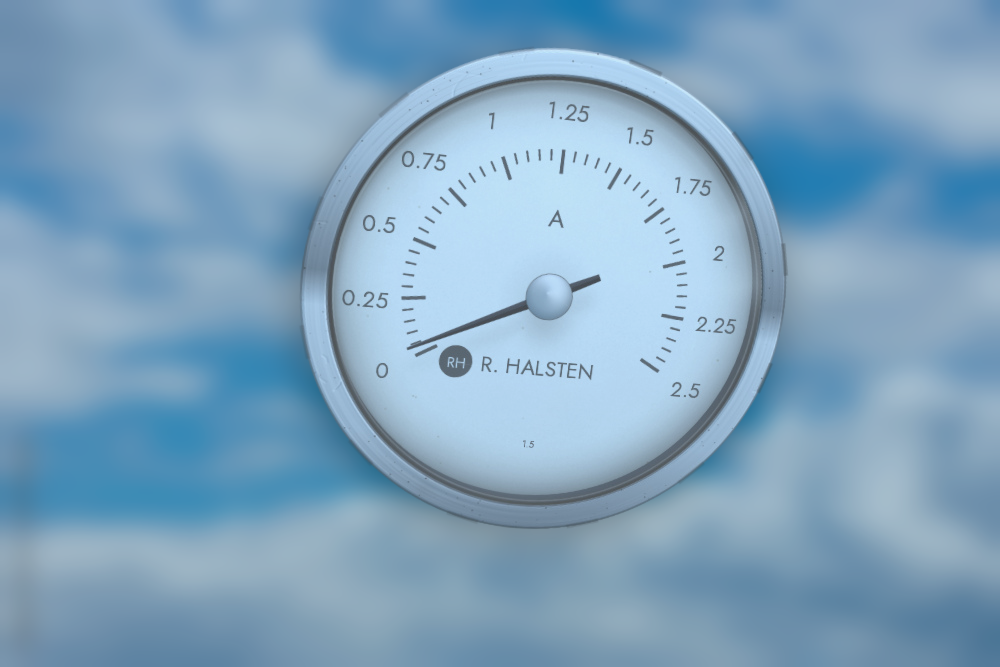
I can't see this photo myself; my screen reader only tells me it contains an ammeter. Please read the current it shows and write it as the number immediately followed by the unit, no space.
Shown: 0.05A
